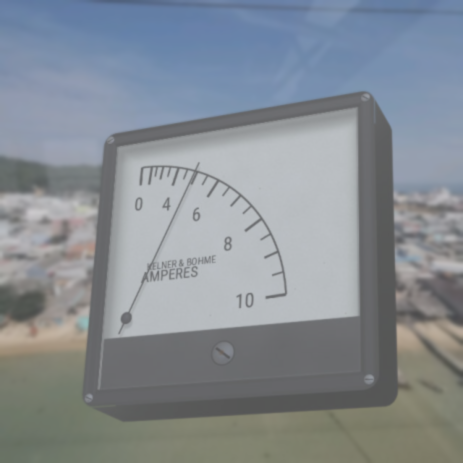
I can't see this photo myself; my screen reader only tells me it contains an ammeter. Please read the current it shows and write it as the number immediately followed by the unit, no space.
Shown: 5A
